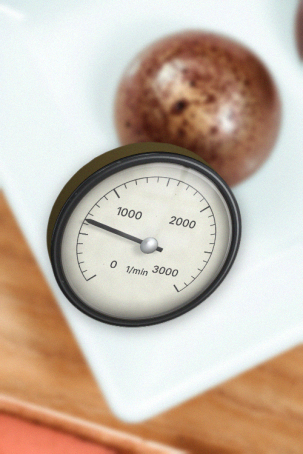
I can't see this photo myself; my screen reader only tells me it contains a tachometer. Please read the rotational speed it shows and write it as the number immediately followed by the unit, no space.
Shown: 650rpm
